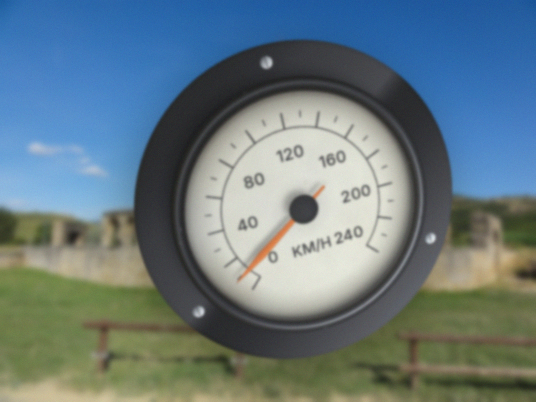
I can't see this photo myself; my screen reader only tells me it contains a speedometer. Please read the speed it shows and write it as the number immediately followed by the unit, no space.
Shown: 10km/h
